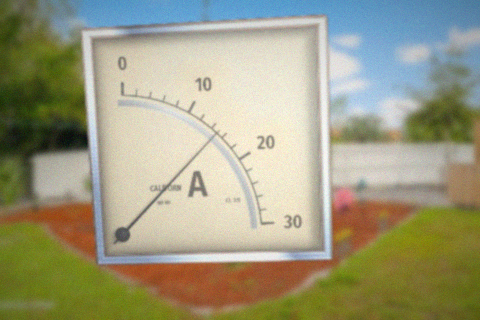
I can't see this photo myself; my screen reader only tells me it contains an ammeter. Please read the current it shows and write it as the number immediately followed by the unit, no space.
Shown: 15A
